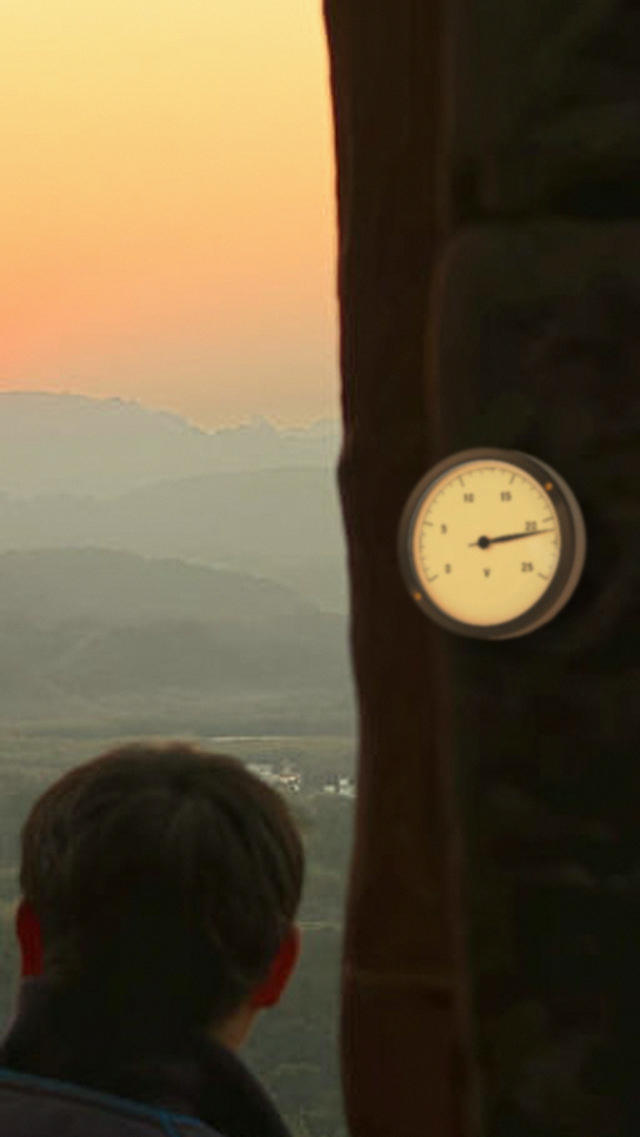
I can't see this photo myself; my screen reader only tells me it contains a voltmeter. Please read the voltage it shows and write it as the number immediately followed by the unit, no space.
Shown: 21V
